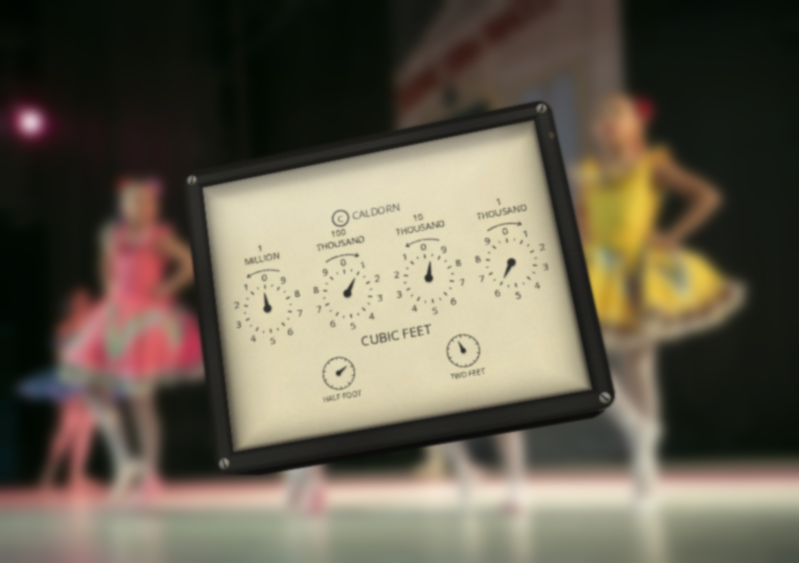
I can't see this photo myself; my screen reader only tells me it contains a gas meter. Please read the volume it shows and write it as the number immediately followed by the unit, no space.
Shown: 9600ft³
